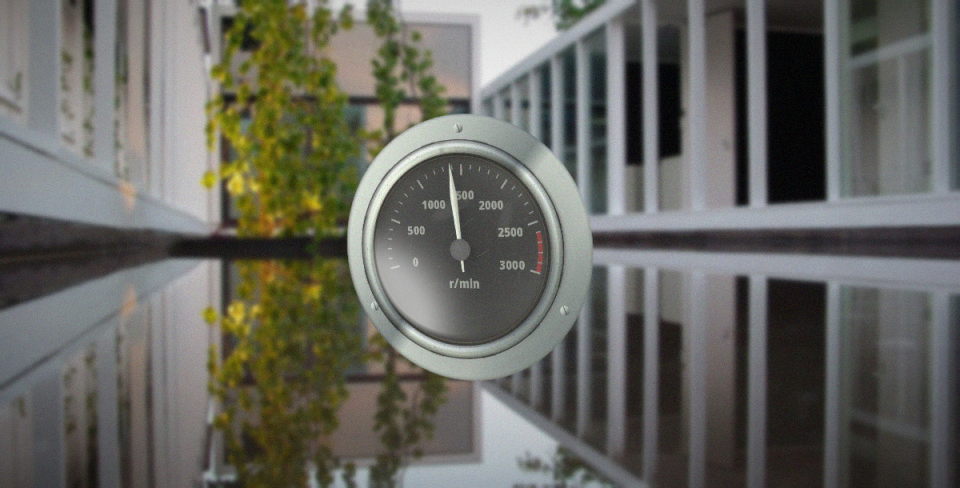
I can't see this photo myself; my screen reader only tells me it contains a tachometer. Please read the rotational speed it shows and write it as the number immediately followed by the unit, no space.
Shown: 1400rpm
